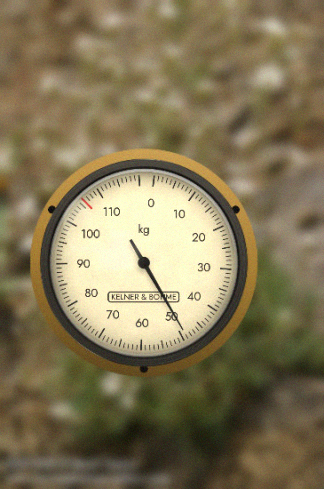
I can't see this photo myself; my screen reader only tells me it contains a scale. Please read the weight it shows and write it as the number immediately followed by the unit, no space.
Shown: 49kg
